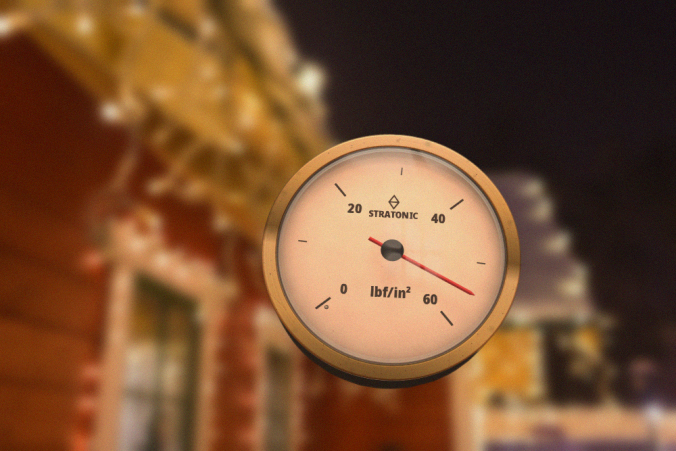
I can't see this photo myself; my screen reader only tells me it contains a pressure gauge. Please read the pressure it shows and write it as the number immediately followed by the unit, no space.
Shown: 55psi
